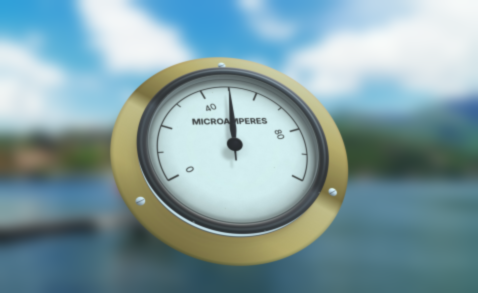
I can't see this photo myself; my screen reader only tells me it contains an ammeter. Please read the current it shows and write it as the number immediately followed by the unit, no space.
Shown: 50µA
